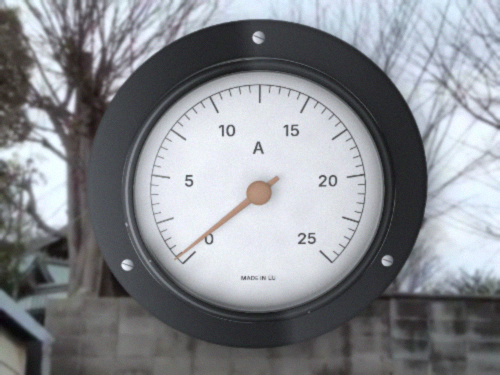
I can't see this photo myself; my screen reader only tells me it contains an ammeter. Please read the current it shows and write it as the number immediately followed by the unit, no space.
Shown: 0.5A
